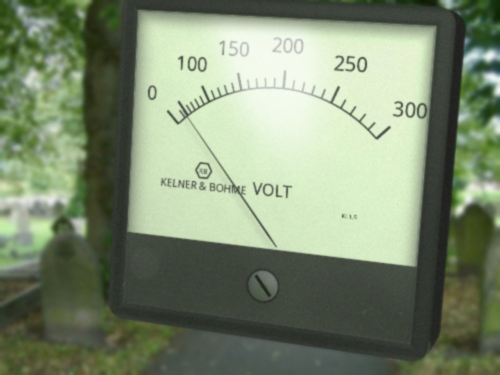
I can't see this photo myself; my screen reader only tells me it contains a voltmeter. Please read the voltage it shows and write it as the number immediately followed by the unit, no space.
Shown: 50V
